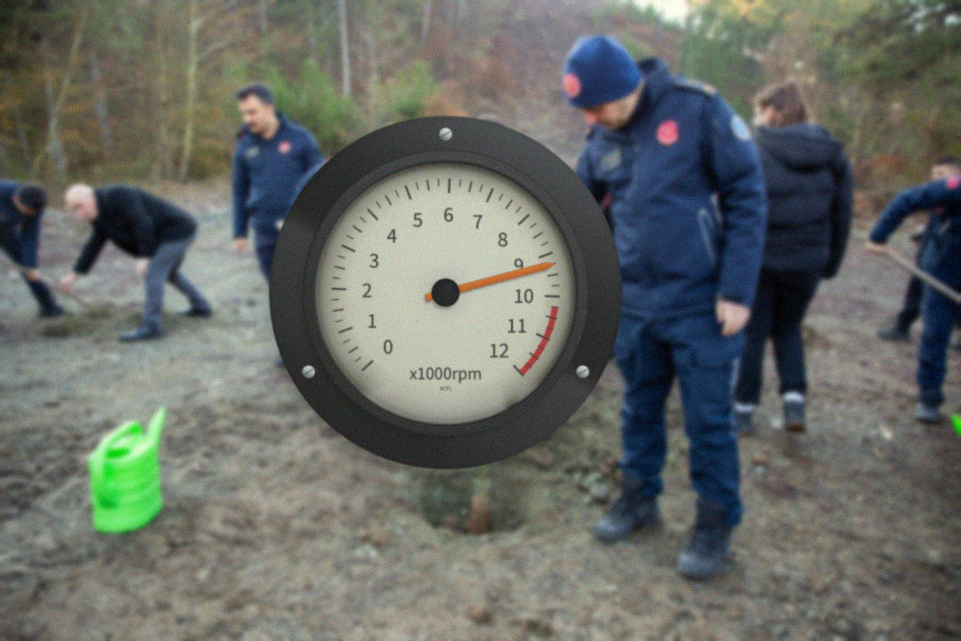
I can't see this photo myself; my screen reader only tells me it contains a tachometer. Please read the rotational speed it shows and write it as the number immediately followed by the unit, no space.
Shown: 9250rpm
